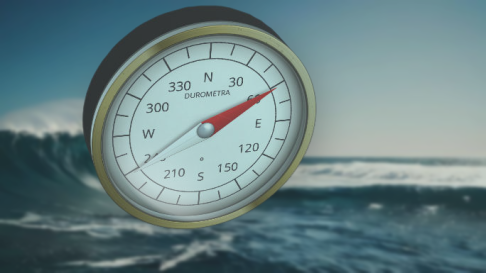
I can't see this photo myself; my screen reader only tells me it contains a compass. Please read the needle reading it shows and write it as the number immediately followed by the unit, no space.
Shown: 60°
